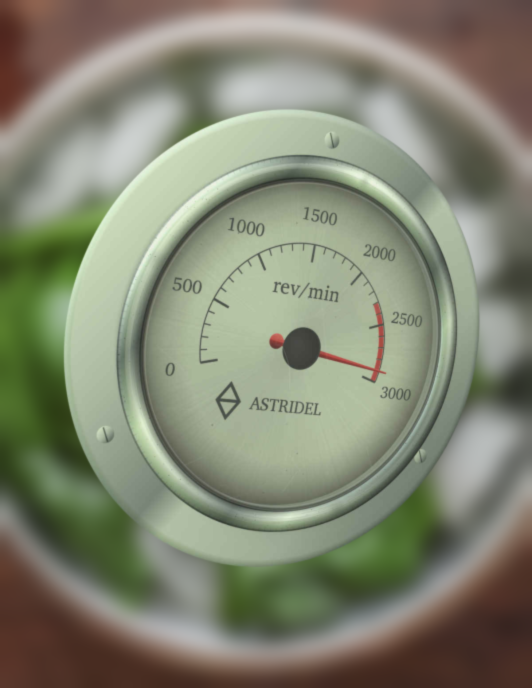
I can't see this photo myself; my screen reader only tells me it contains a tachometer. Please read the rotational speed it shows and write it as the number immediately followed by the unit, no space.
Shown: 2900rpm
